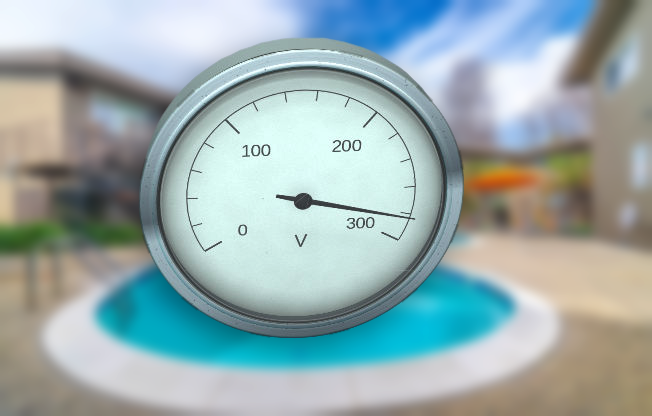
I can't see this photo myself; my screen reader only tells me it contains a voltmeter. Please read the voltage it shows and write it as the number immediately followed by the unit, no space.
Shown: 280V
